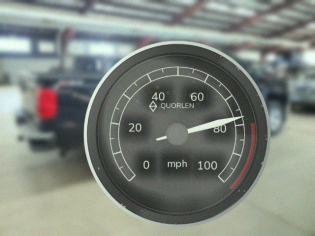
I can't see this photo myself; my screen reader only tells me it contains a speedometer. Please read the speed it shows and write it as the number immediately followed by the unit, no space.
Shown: 77.5mph
